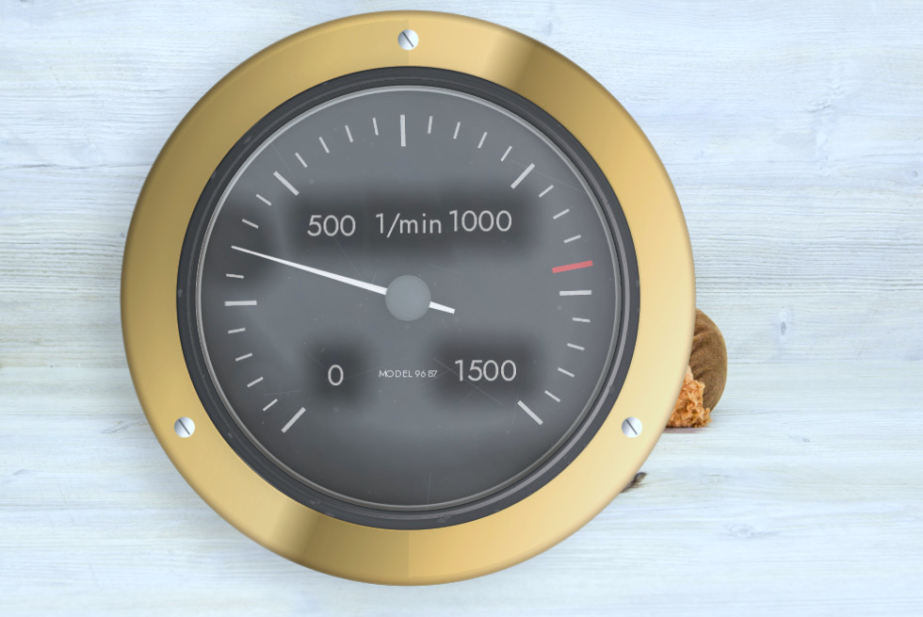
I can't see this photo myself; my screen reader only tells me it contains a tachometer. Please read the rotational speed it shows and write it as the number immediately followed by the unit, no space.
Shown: 350rpm
